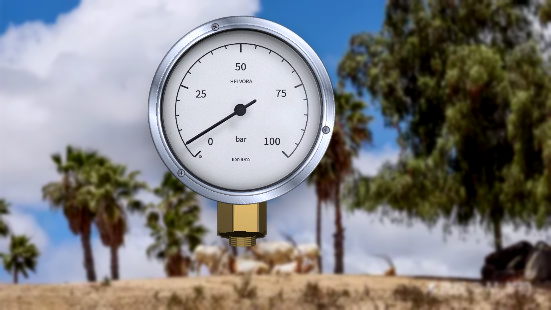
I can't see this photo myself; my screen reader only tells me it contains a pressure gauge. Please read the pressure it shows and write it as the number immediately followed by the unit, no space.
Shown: 5bar
